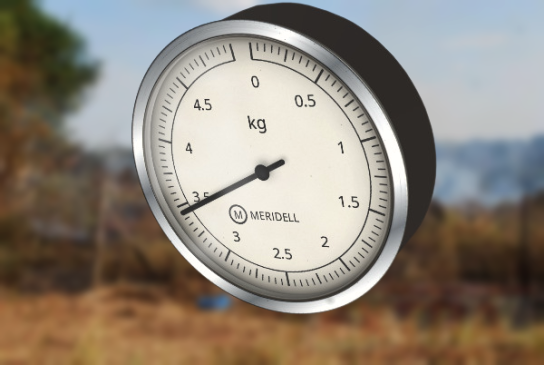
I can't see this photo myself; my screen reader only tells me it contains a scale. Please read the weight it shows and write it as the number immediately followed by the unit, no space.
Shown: 3.45kg
